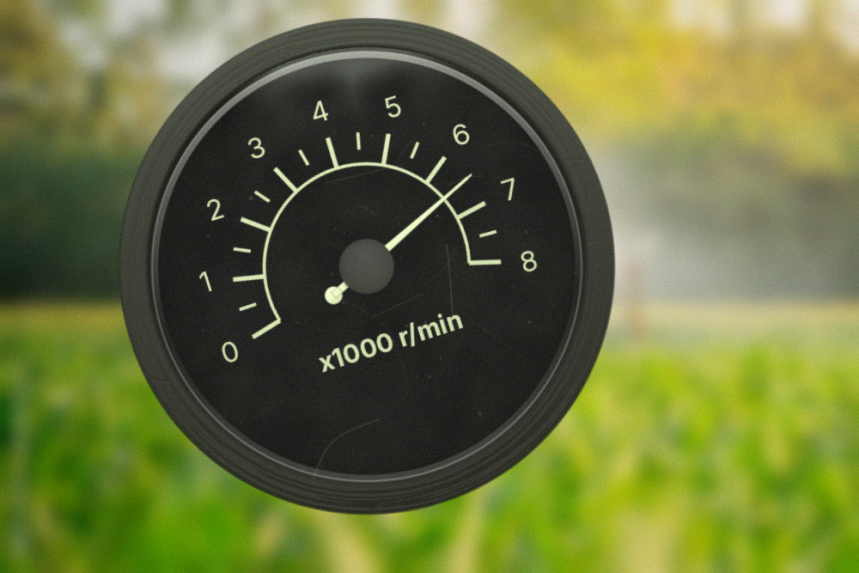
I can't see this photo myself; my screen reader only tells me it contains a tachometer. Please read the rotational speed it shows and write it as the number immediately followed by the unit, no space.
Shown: 6500rpm
